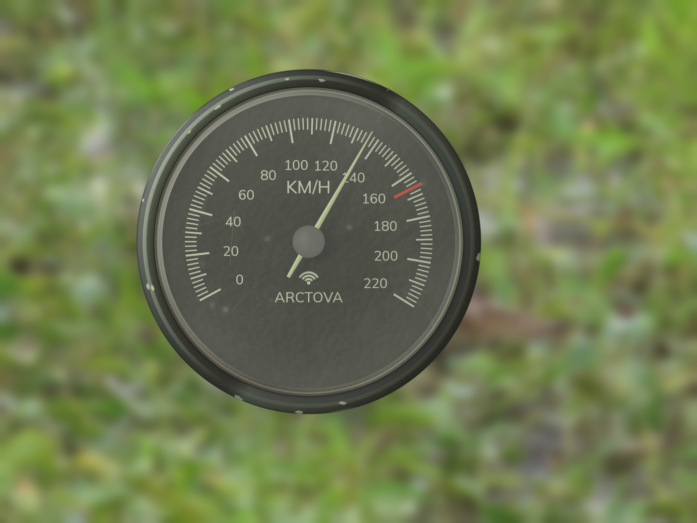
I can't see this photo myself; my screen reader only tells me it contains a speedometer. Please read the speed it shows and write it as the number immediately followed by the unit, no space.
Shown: 136km/h
